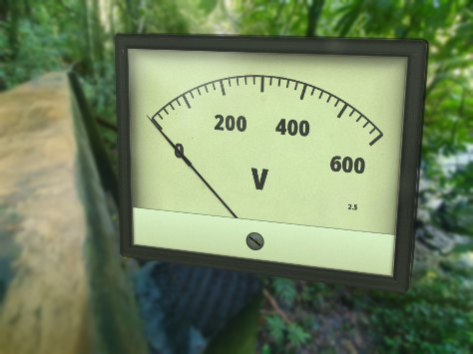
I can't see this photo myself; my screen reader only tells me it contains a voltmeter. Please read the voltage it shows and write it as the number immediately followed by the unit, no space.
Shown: 0V
